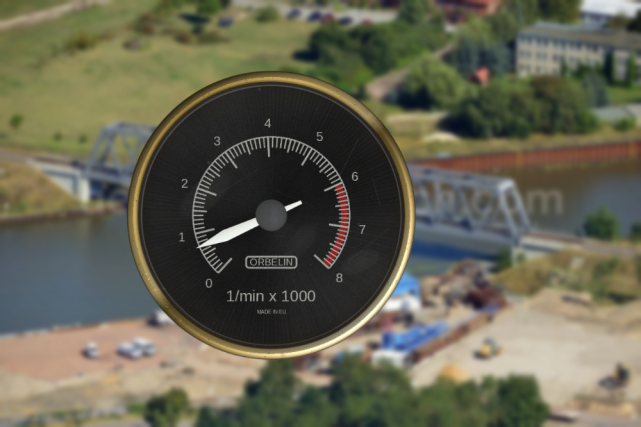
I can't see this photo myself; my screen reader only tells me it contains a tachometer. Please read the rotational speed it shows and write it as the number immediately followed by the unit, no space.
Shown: 700rpm
